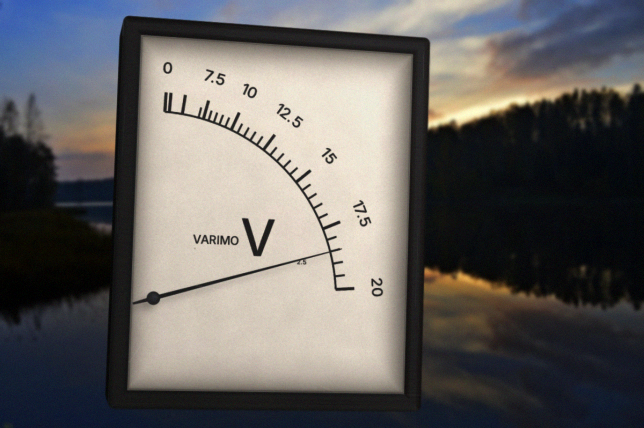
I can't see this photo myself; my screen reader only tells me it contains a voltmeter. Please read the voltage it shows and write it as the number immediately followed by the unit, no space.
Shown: 18.5V
